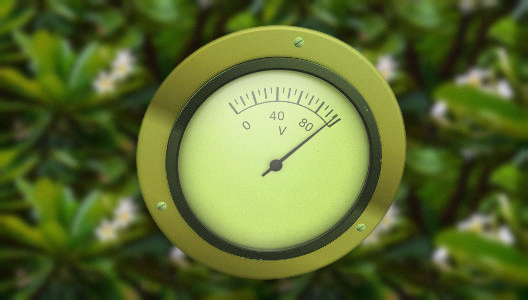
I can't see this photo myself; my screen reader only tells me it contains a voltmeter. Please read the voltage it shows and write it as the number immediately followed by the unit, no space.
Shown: 95V
